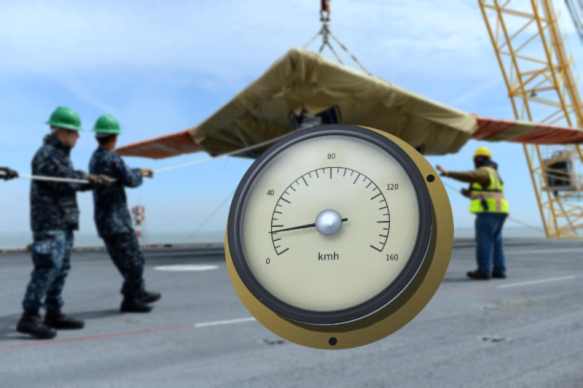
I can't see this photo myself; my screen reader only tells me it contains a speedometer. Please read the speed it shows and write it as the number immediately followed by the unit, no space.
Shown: 15km/h
